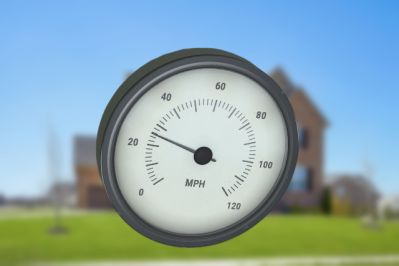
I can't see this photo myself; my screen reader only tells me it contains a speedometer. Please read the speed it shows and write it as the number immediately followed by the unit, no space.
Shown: 26mph
